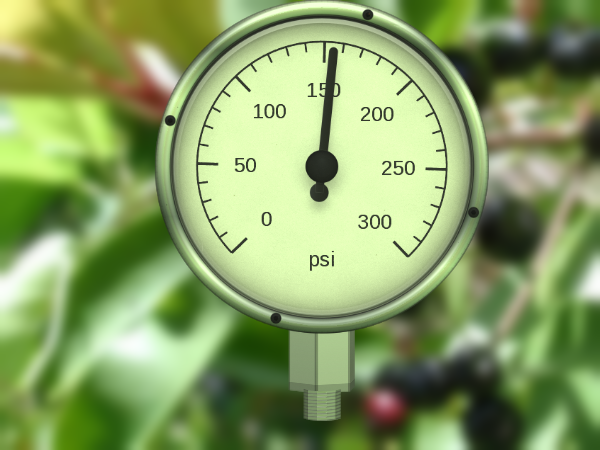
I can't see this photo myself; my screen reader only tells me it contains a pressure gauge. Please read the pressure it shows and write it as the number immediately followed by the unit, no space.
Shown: 155psi
